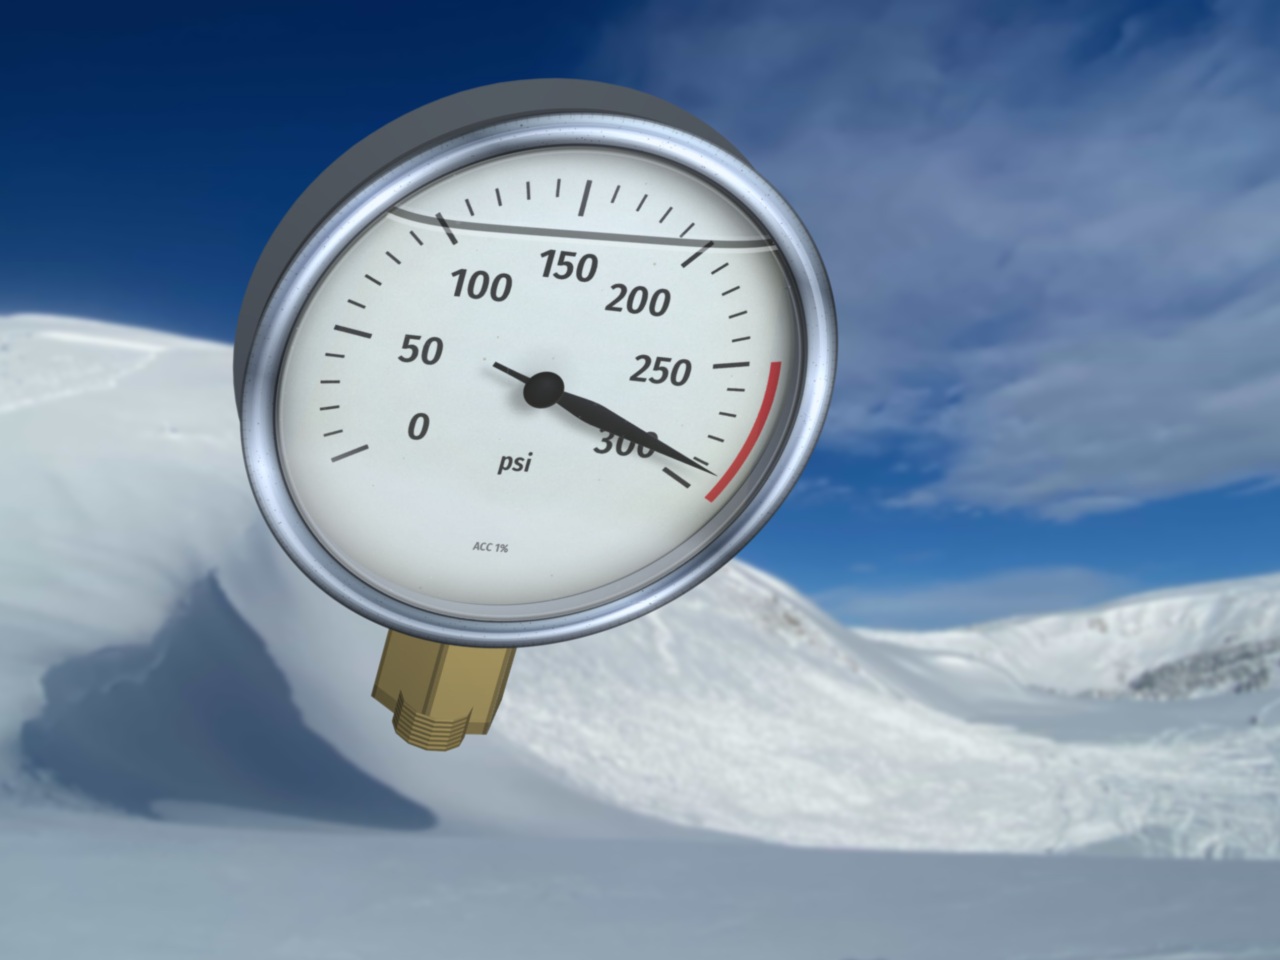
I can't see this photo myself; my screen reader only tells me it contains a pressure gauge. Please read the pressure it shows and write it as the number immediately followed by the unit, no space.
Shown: 290psi
